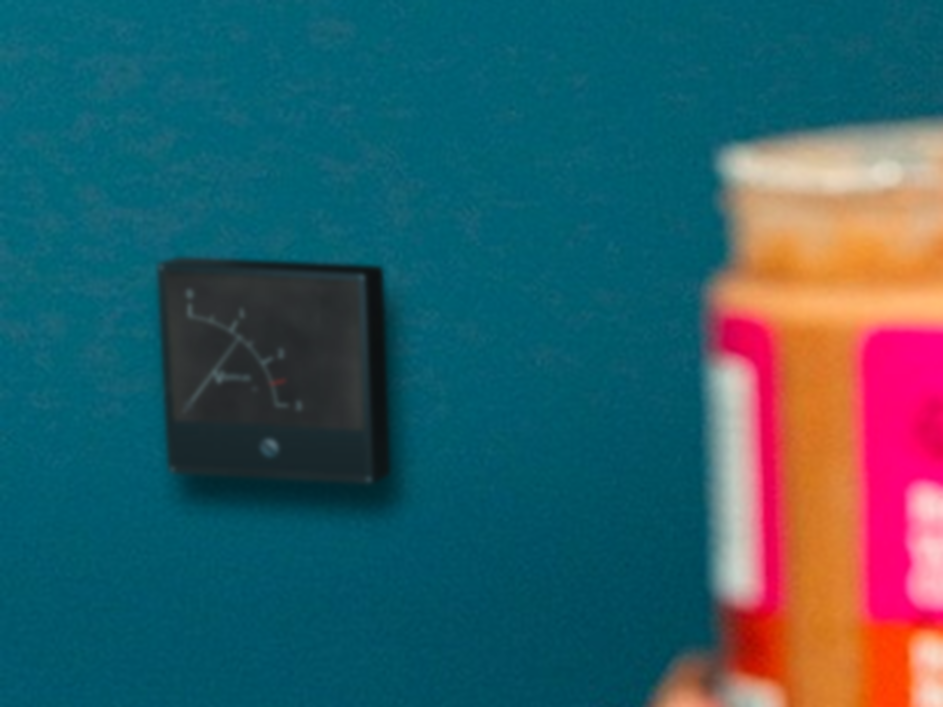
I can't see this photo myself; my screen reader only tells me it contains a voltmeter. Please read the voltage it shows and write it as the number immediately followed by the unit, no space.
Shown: 1.25V
